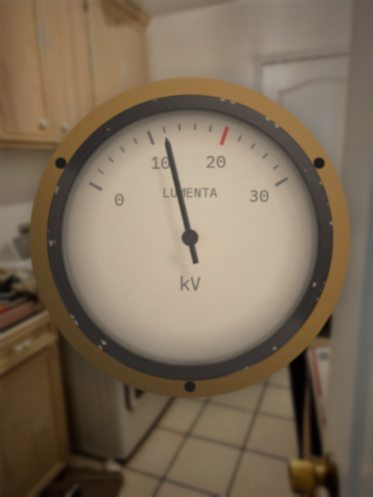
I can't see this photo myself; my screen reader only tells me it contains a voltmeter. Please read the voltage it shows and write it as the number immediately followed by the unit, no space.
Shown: 12kV
